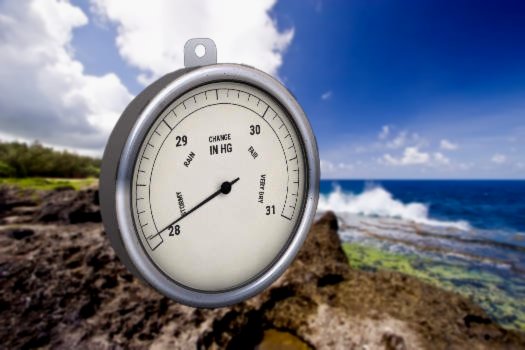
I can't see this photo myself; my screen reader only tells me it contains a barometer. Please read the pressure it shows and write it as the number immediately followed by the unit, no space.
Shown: 28.1inHg
